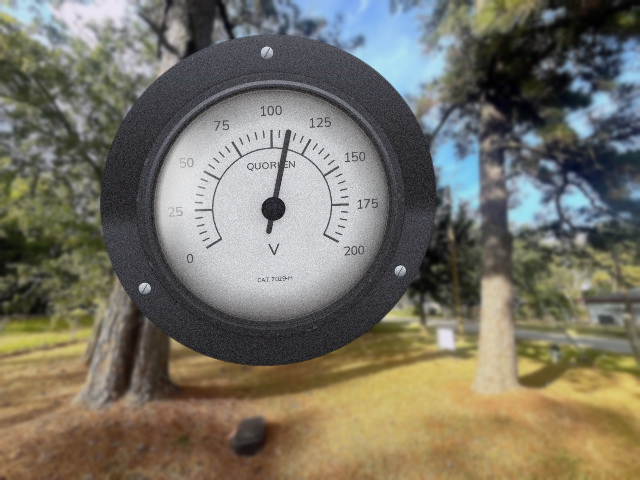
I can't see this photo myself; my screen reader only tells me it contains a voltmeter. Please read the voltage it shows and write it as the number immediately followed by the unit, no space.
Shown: 110V
